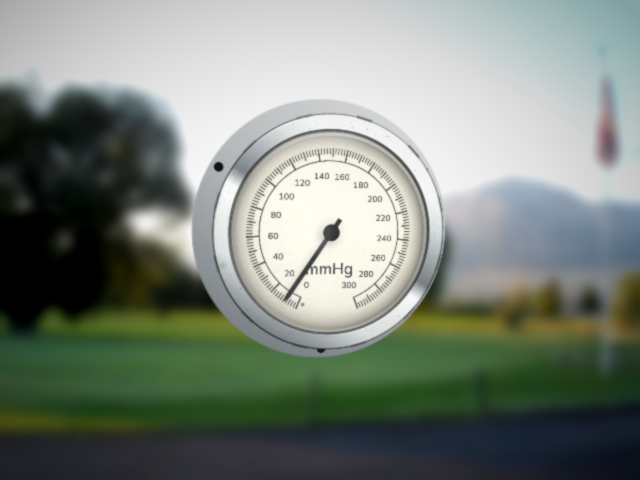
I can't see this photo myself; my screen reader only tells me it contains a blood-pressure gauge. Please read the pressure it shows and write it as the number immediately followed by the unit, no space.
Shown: 10mmHg
